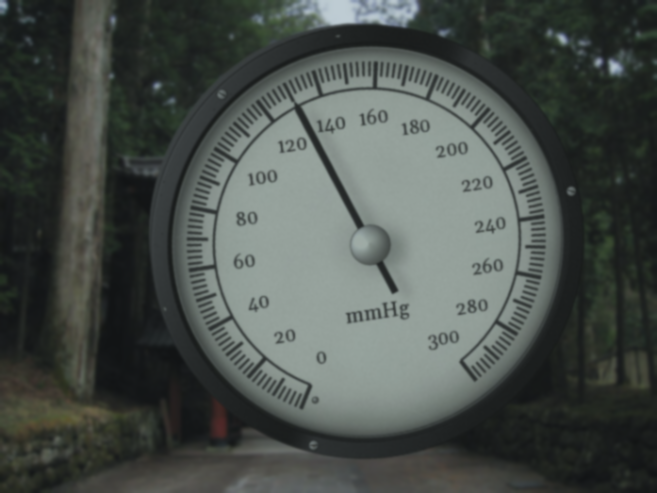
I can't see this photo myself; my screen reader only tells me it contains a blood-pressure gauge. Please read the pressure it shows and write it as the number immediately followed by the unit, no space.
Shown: 130mmHg
